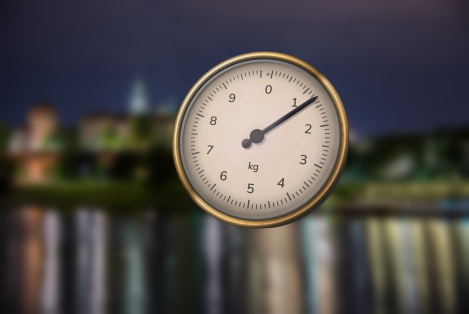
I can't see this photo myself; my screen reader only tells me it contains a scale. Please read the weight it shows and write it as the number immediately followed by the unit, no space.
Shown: 1.3kg
